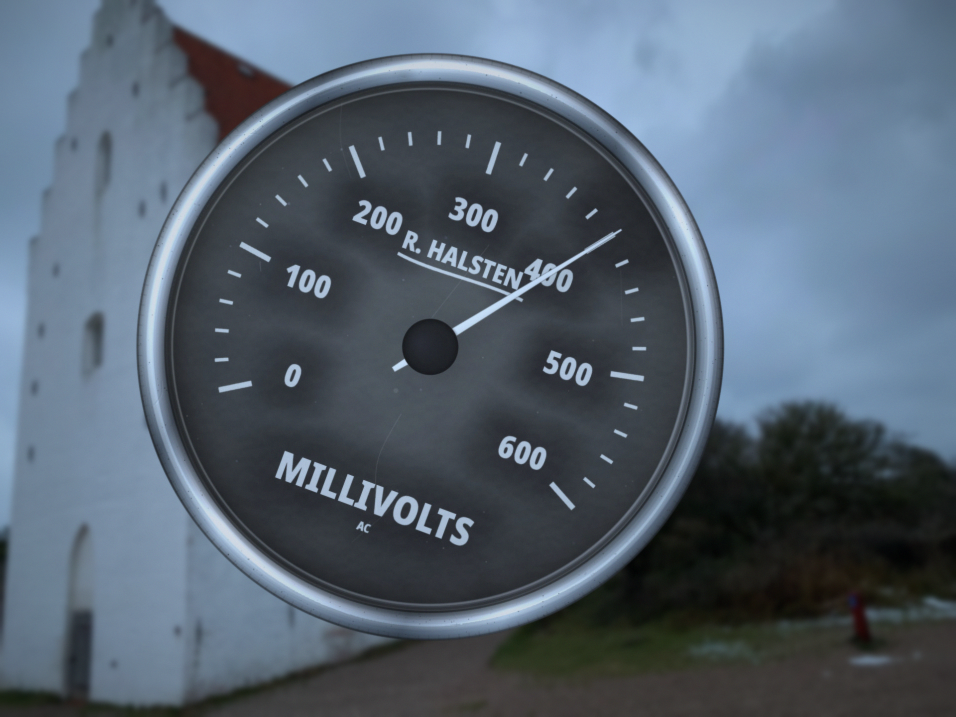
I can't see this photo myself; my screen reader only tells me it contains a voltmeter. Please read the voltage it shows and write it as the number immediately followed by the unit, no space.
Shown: 400mV
